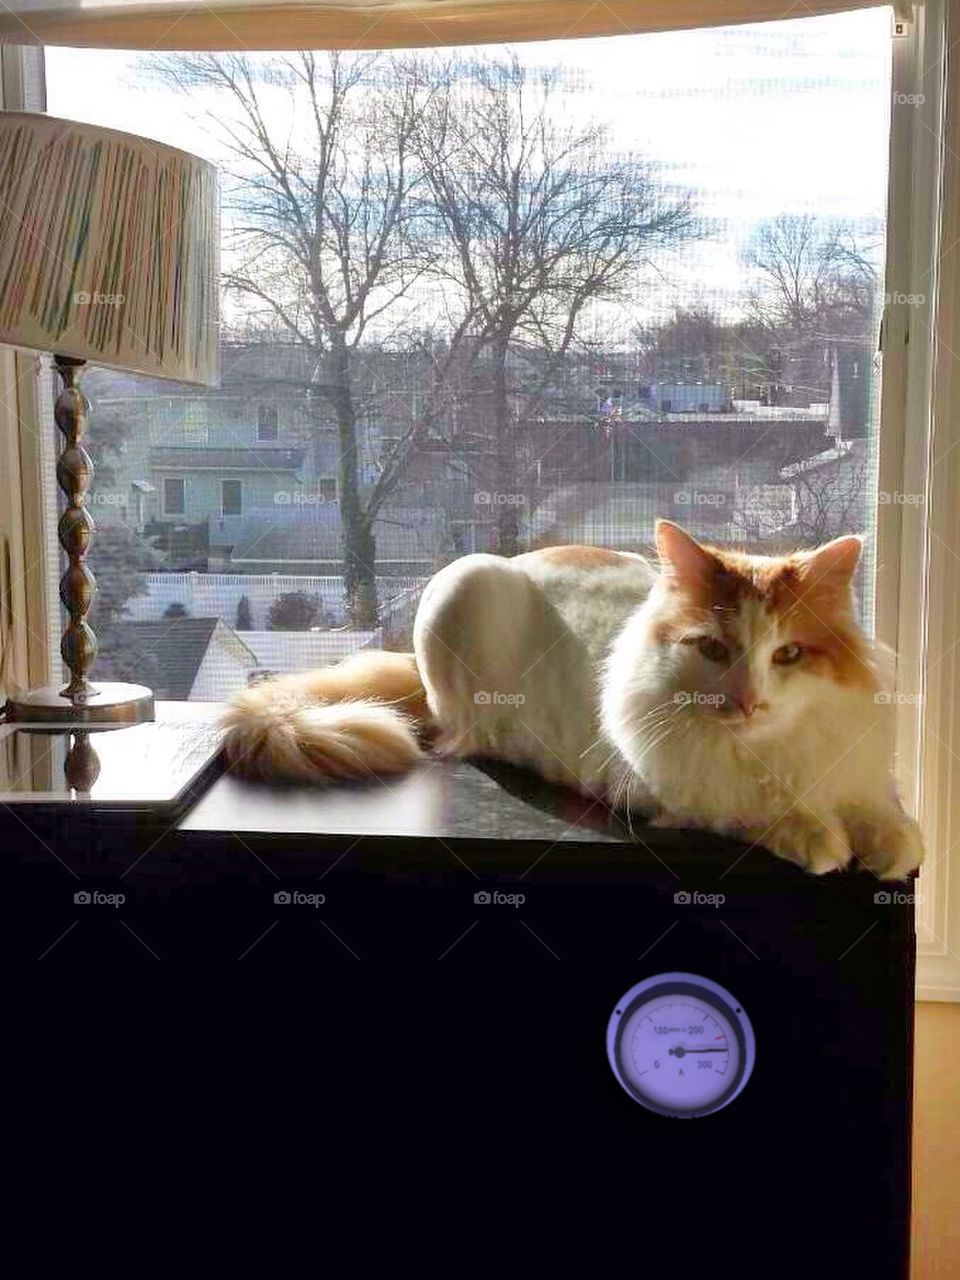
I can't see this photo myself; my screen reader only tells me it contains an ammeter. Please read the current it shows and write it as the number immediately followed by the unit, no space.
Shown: 260A
